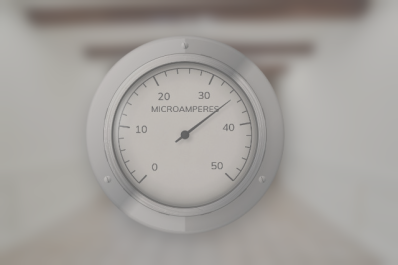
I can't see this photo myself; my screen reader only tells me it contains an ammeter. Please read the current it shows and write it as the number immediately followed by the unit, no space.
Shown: 35µA
